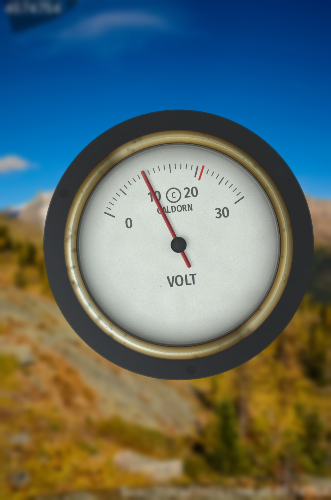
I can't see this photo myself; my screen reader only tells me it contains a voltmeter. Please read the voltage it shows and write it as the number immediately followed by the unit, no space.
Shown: 10V
